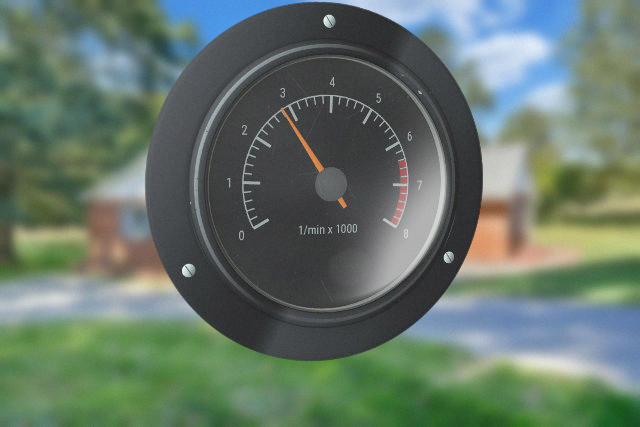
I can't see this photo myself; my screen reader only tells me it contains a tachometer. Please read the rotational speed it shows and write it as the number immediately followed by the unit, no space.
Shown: 2800rpm
